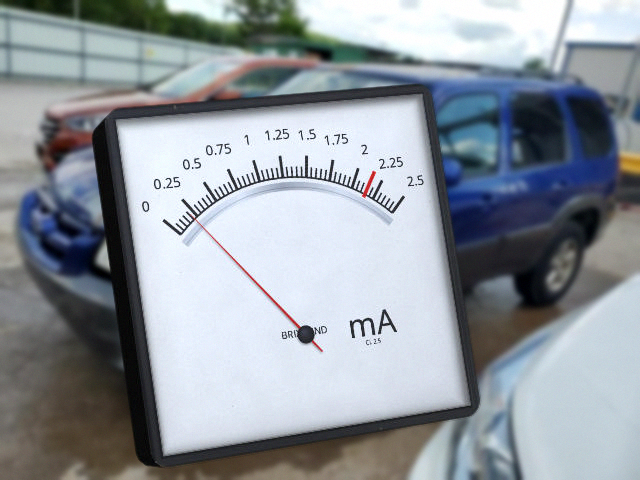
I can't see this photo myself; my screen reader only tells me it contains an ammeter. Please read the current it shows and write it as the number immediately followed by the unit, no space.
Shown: 0.2mA
